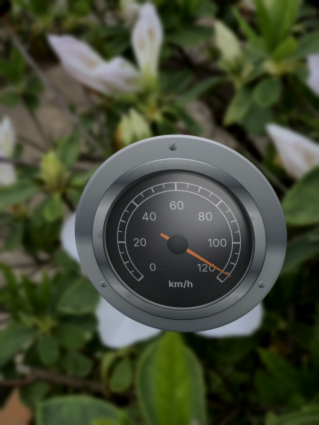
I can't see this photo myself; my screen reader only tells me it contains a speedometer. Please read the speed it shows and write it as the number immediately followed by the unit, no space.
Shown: 115km/h
